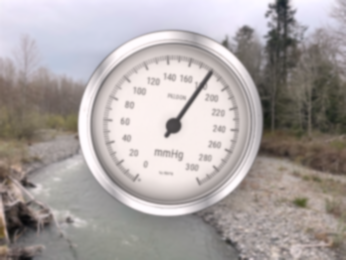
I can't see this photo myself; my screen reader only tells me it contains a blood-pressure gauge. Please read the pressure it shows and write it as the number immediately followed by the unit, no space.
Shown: 180mmHg
